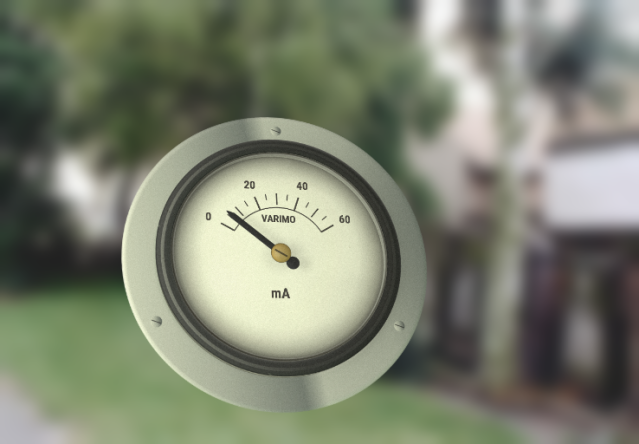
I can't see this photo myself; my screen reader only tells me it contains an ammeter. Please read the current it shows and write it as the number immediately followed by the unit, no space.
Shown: 5mA
